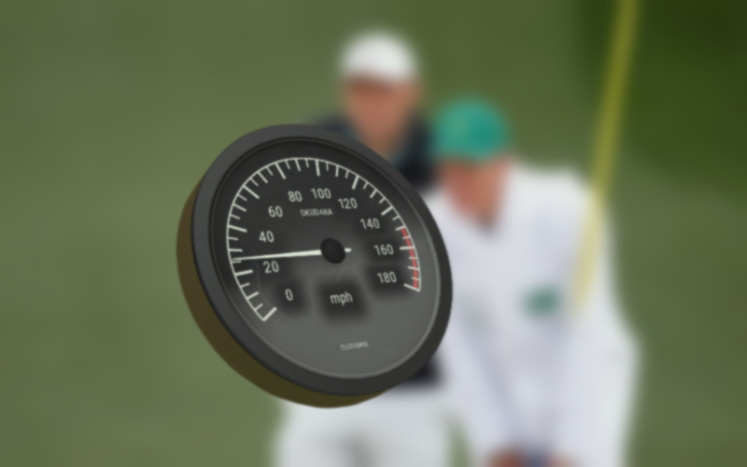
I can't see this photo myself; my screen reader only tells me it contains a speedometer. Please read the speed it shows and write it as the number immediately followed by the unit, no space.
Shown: 25mph
